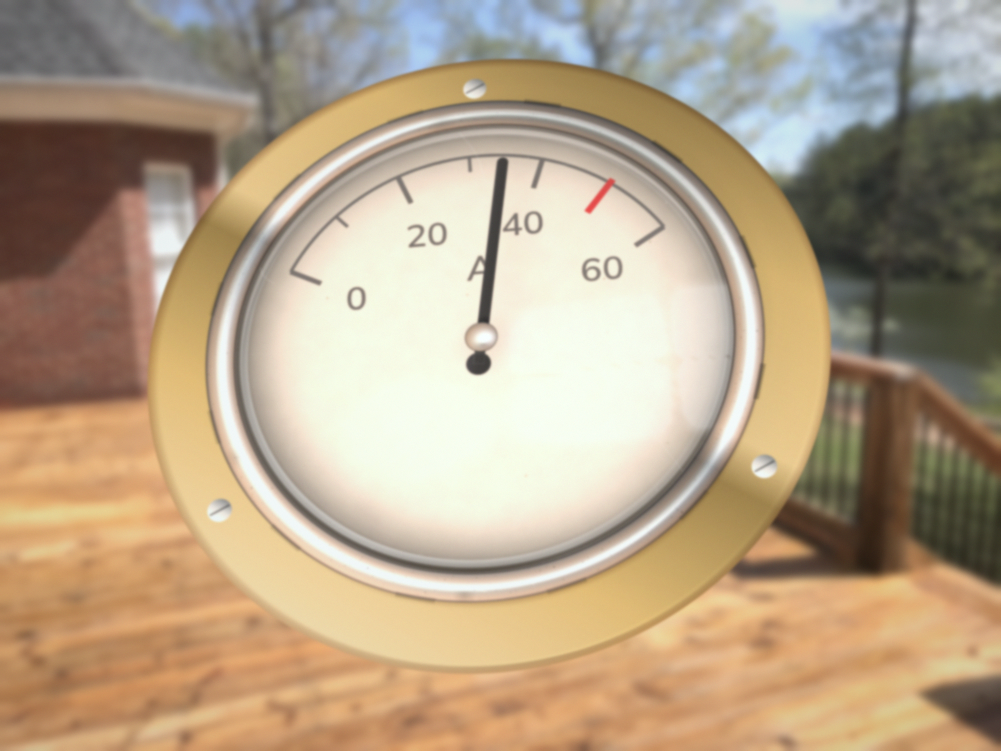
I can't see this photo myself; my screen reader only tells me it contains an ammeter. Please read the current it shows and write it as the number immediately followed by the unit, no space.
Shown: 35A
